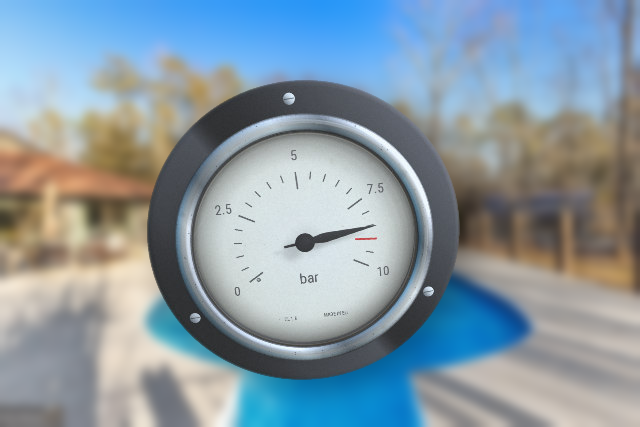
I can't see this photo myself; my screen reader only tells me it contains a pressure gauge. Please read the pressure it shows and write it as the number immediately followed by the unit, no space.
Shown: 8.5bar
